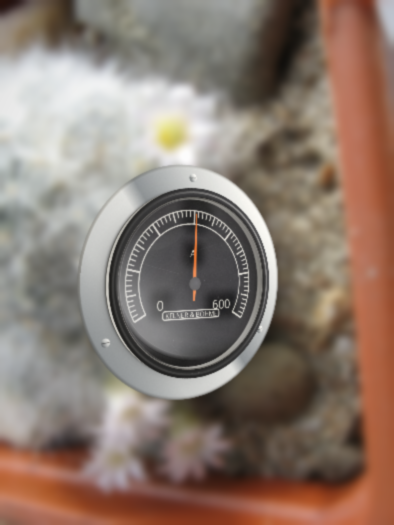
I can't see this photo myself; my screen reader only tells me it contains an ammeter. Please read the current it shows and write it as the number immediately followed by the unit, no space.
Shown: 300A
